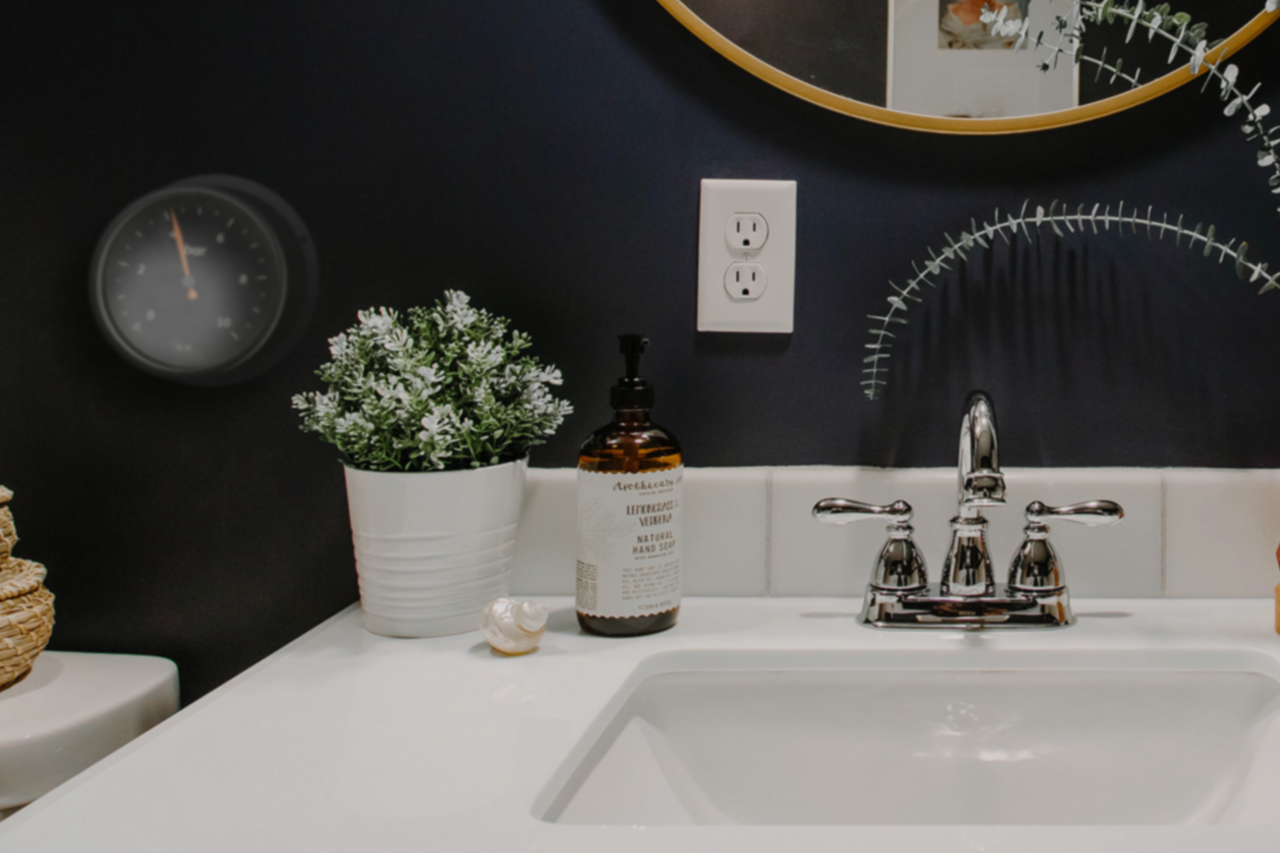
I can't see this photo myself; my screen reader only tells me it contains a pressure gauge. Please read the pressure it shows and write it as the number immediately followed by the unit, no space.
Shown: 4.25bar
